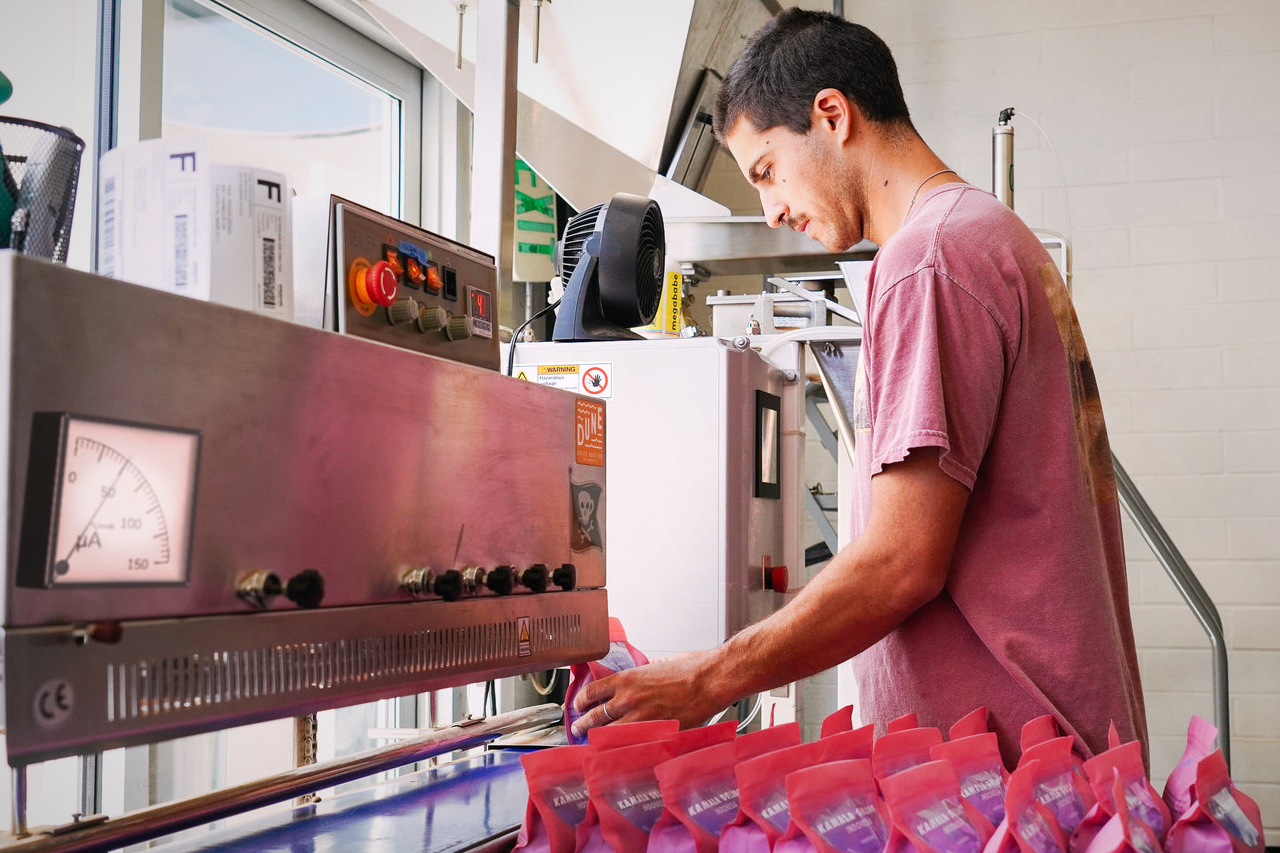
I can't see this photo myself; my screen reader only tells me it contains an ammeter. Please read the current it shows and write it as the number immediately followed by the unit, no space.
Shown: 50µA
